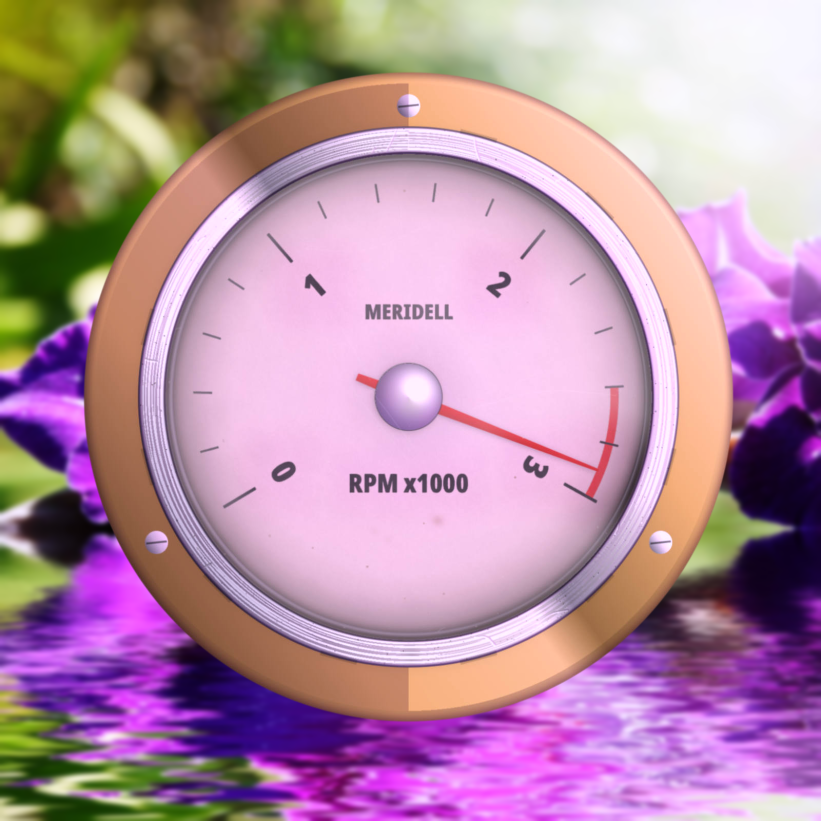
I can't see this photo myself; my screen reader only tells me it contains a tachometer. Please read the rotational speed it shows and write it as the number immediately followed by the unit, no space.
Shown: 2900rpm
